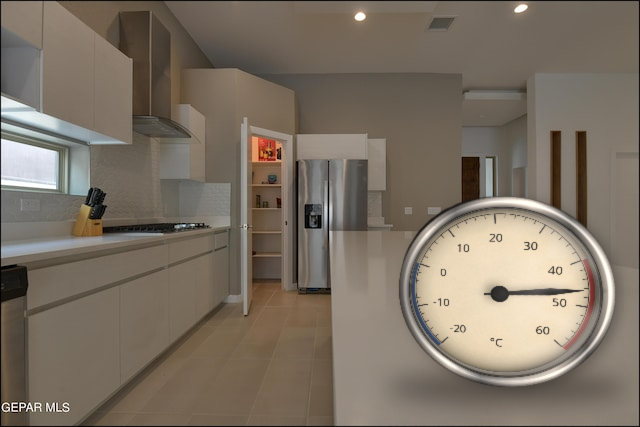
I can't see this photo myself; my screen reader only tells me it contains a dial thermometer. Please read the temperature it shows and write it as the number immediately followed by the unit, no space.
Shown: 46°C
